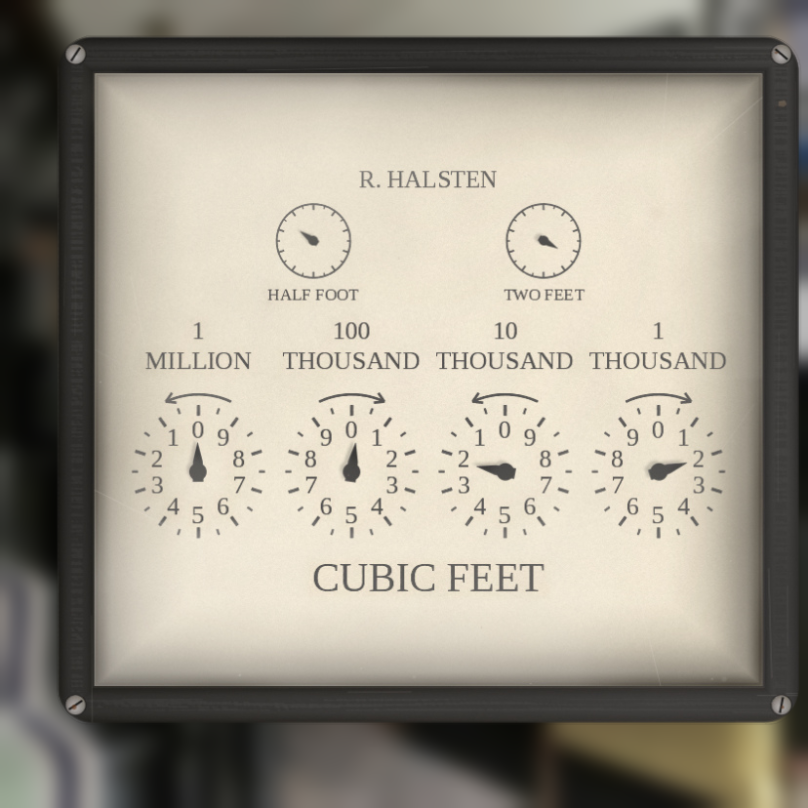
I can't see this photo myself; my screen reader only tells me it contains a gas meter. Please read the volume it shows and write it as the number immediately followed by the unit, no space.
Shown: 2200ft³
